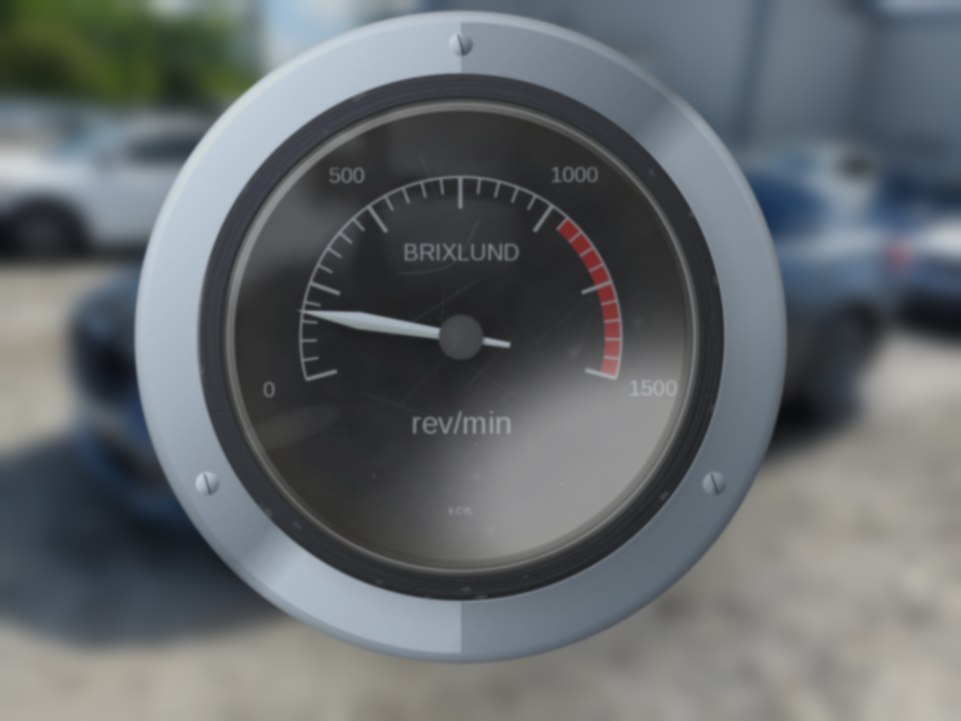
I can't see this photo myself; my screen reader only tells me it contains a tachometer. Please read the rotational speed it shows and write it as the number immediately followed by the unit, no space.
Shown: 175rpm
